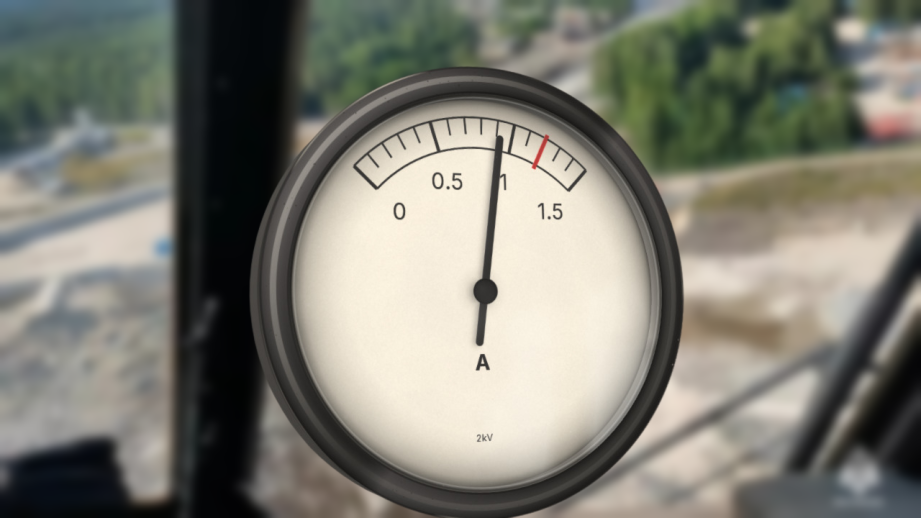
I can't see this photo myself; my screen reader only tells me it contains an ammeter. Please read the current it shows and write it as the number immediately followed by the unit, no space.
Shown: 0.9A
